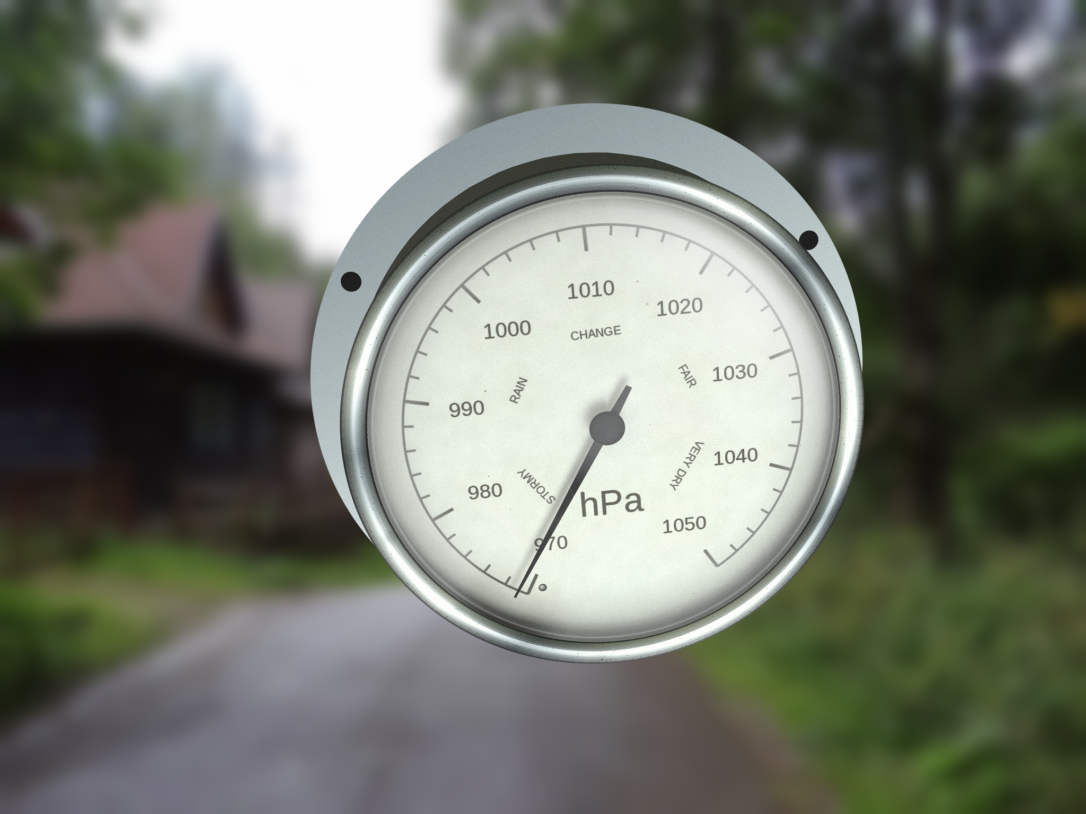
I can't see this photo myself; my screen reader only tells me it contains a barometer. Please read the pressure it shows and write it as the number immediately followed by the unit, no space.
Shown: 971hPa
